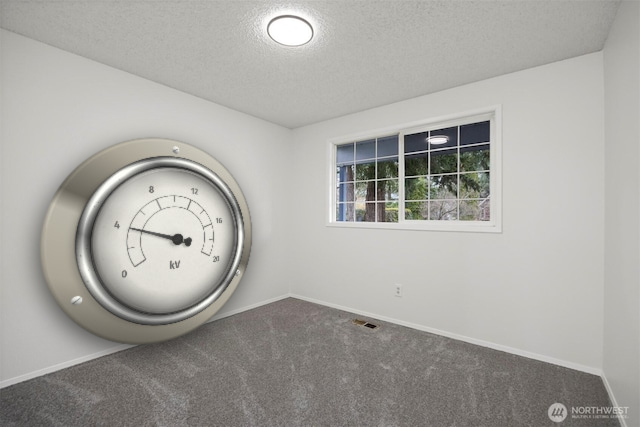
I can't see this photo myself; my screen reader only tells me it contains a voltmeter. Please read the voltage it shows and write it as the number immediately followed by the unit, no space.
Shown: 4kV
